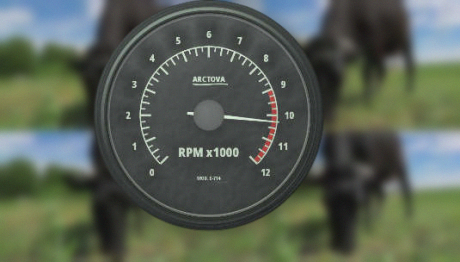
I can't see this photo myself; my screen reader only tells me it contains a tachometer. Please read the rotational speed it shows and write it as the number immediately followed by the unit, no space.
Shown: 10250rpm
